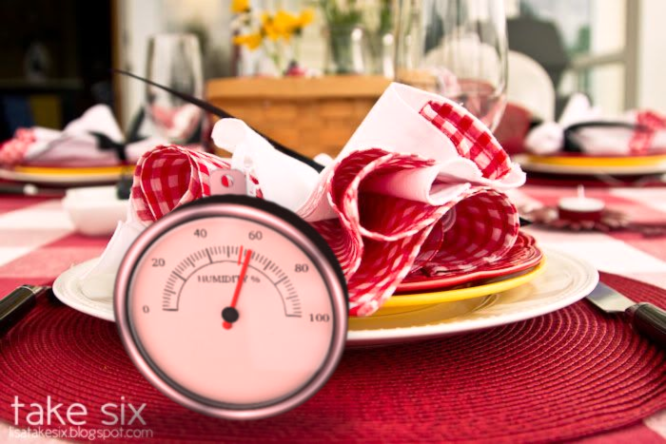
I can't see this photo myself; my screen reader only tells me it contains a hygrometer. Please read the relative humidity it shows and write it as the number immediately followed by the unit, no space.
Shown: 60%
